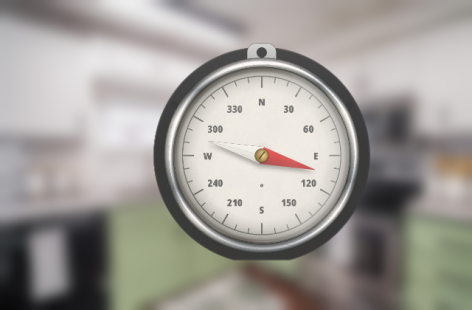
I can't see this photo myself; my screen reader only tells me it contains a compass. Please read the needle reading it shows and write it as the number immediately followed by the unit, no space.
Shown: 105°
